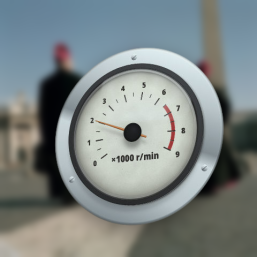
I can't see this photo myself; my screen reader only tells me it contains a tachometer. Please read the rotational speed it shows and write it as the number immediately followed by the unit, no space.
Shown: 2000rpm
